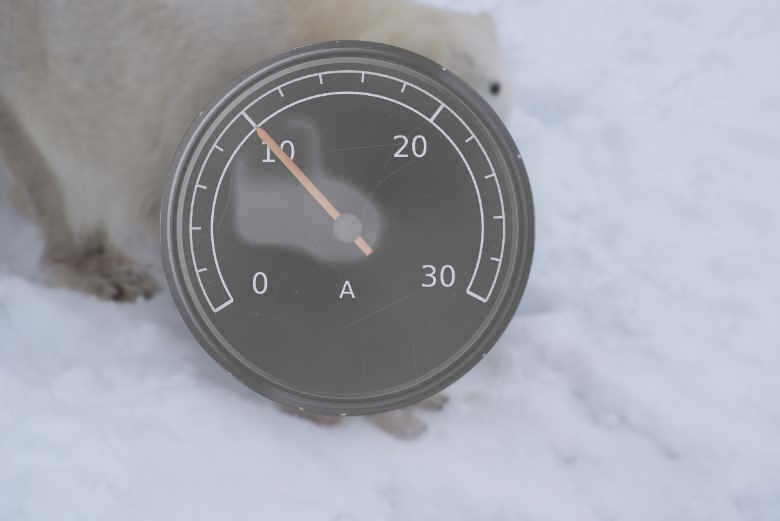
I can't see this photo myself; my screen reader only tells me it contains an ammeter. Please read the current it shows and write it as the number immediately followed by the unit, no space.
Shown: 10A
